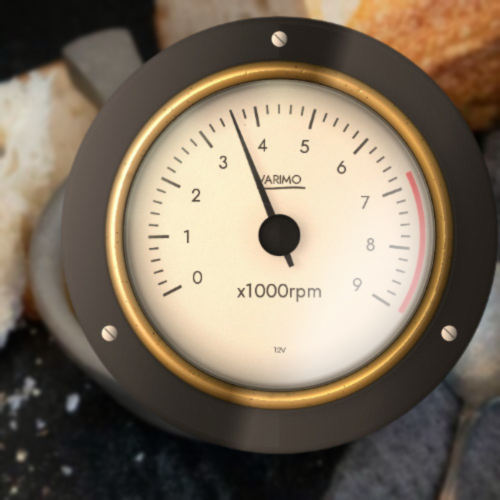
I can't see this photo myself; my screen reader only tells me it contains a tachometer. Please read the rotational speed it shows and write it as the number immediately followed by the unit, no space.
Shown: 3600rpm
